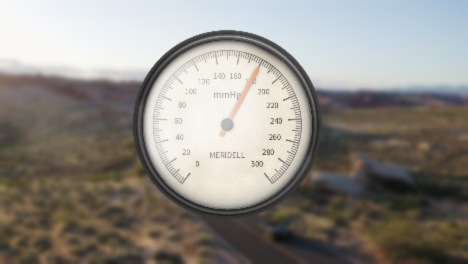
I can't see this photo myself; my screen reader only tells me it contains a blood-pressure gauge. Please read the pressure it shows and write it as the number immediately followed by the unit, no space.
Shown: 180mmHg
